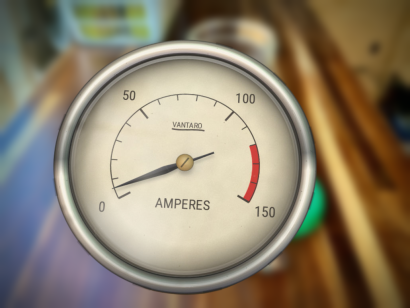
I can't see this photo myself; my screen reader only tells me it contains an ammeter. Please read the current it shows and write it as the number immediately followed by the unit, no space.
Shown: 5A
